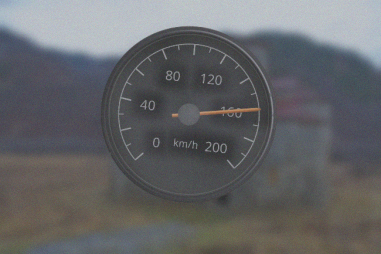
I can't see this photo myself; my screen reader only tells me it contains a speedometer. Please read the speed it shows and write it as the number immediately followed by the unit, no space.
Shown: 160km/h
